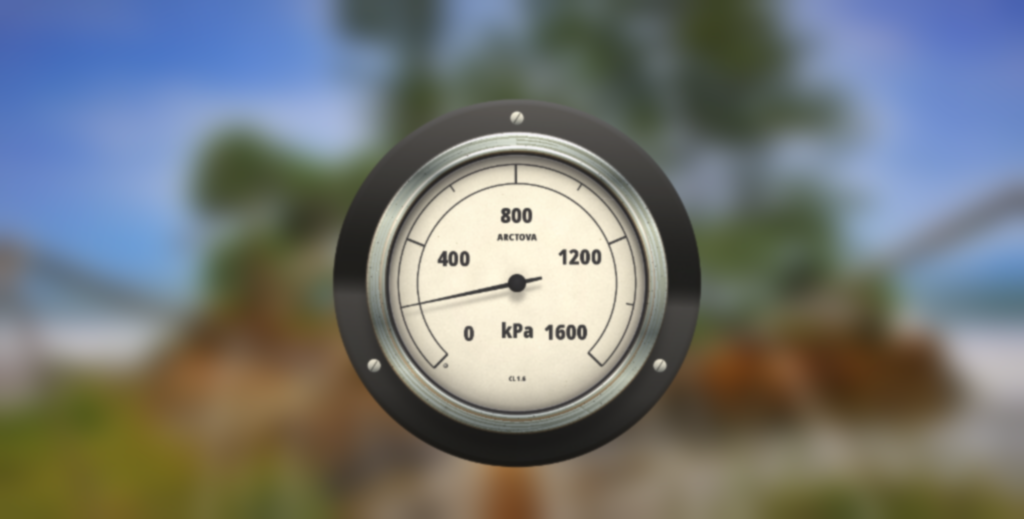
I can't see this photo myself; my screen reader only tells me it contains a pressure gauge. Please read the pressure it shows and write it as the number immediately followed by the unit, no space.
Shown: 200kPa
